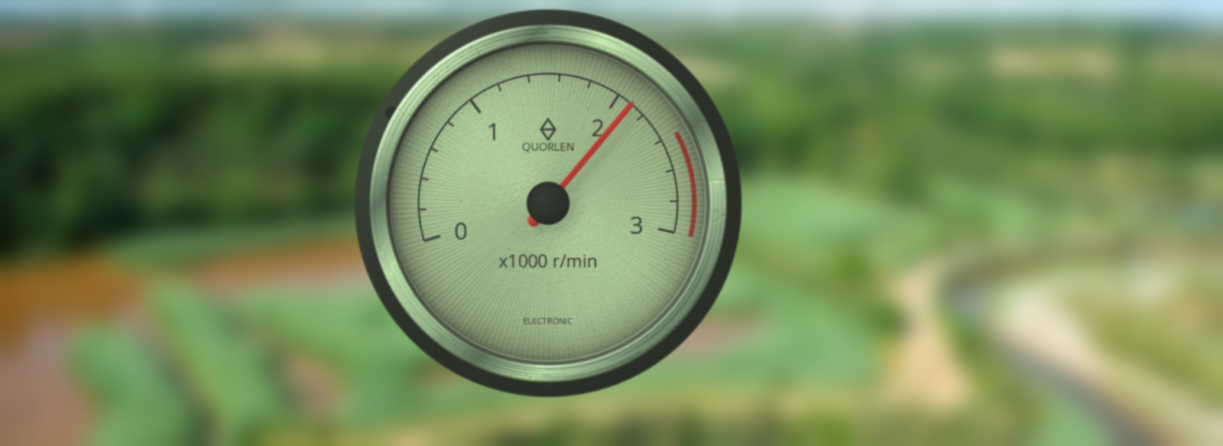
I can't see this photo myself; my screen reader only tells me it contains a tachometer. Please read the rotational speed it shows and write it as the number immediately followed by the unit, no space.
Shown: 2100rpm
